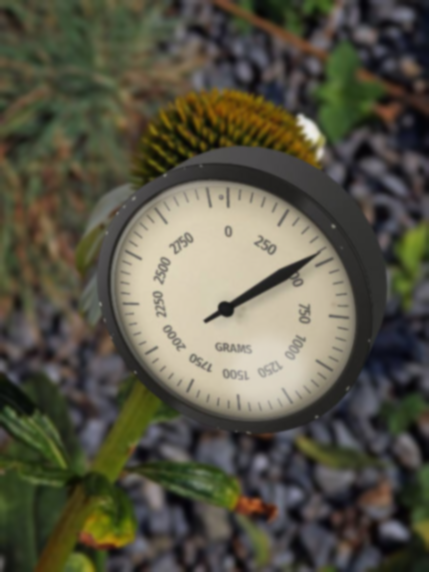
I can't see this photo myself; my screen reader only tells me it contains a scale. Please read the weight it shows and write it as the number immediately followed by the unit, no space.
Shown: 450g
